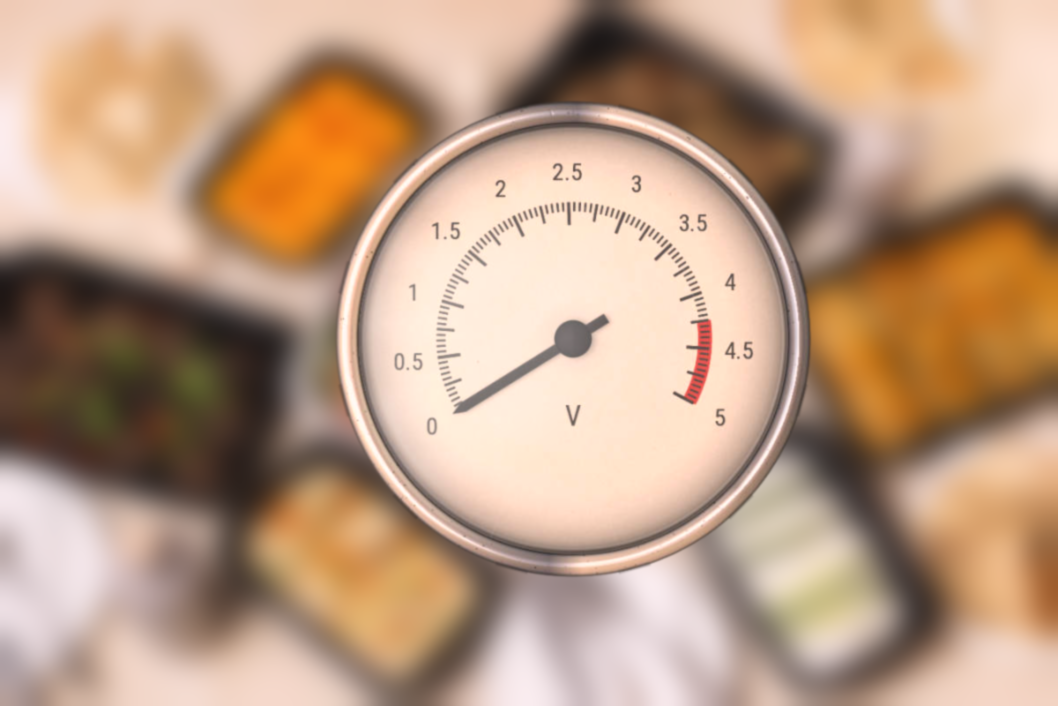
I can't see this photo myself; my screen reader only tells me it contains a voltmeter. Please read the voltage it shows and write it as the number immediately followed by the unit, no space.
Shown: 0V
